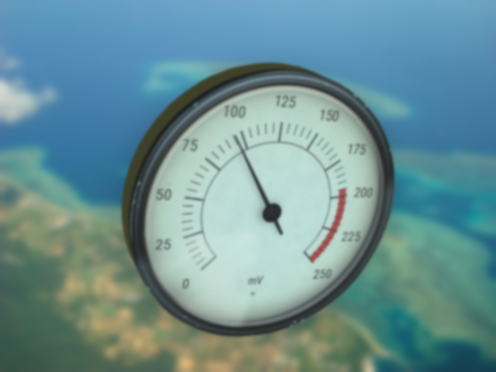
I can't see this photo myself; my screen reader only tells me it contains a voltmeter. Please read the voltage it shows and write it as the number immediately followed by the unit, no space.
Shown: 95mV
